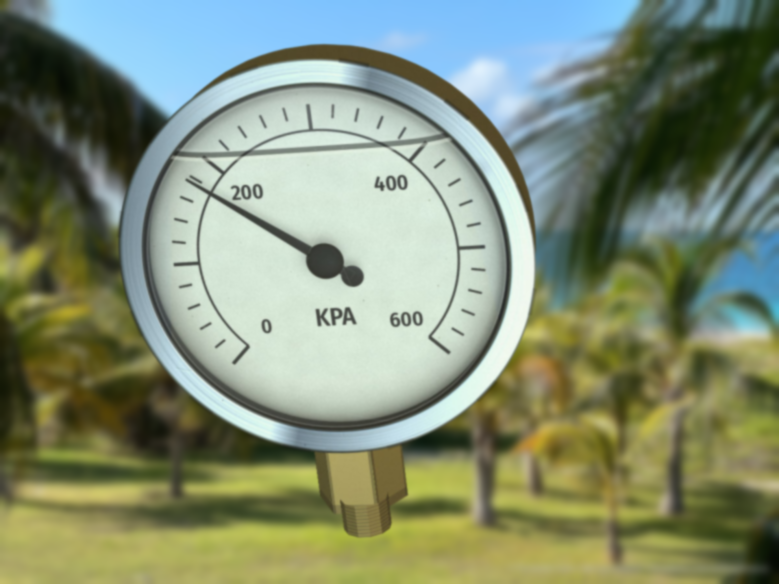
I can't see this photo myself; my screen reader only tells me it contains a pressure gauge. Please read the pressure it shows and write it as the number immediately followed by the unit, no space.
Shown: 180kPa
